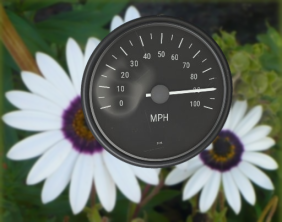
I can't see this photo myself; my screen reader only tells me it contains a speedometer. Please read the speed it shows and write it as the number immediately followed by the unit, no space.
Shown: 90mph
